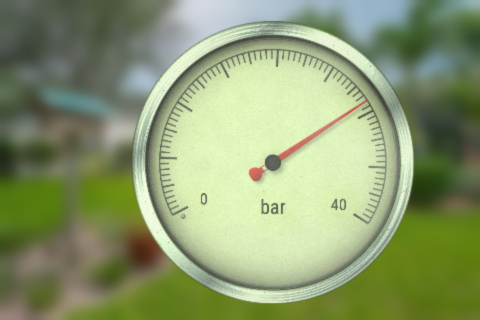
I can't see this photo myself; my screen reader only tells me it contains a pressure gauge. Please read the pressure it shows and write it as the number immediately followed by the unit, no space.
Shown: 29bar
